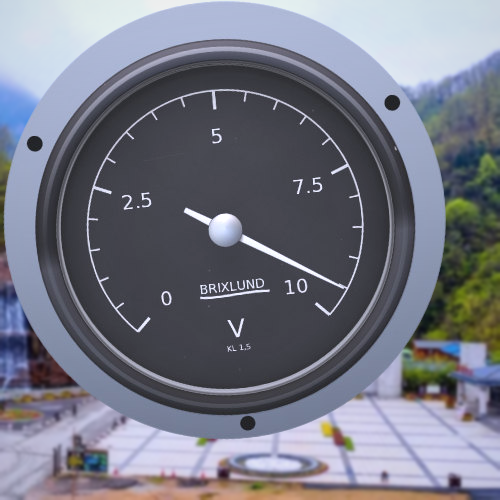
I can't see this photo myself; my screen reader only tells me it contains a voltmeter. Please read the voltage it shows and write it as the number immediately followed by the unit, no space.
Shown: 9.5V
